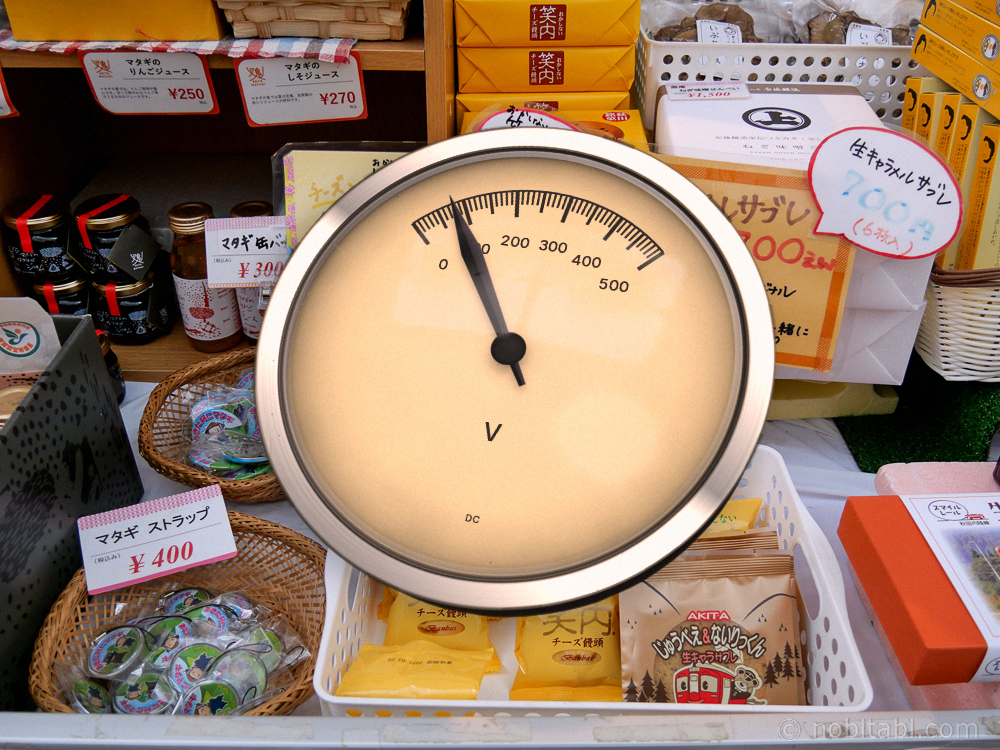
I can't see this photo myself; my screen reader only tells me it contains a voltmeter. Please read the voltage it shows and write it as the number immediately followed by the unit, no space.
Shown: 80V
